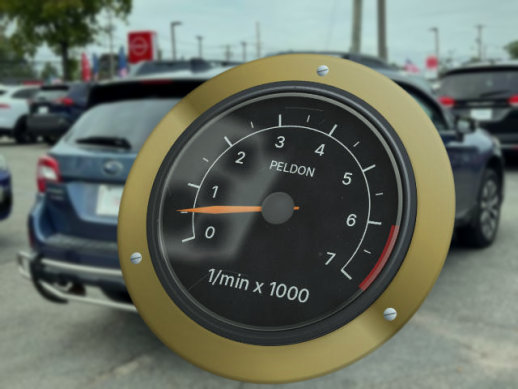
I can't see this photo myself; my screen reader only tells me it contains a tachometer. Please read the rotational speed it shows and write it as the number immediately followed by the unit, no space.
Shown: 500rpm
